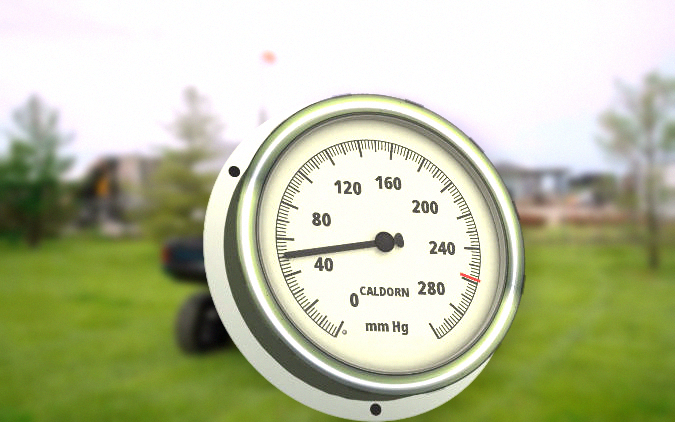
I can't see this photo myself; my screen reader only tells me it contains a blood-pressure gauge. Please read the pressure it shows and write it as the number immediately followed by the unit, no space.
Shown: 50mmHg
